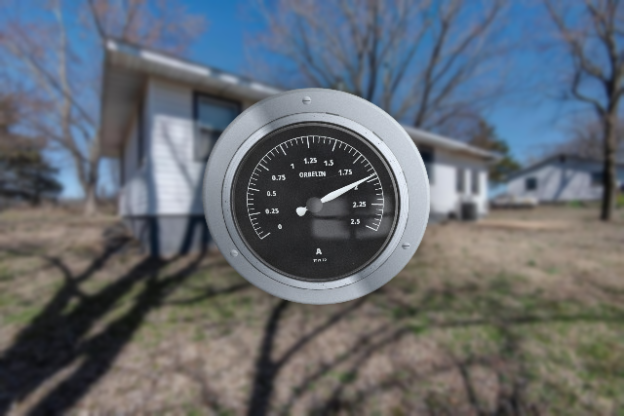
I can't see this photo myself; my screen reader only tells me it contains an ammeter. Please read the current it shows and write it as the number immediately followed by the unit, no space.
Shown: 1.95A
